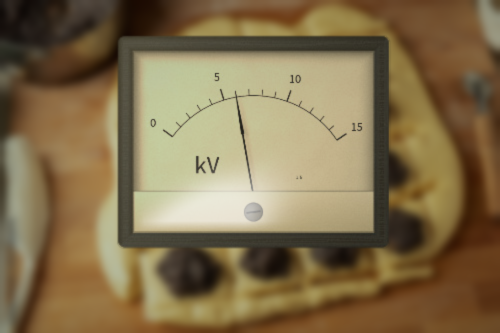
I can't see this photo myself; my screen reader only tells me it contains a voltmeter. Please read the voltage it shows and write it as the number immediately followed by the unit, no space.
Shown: 6kV
